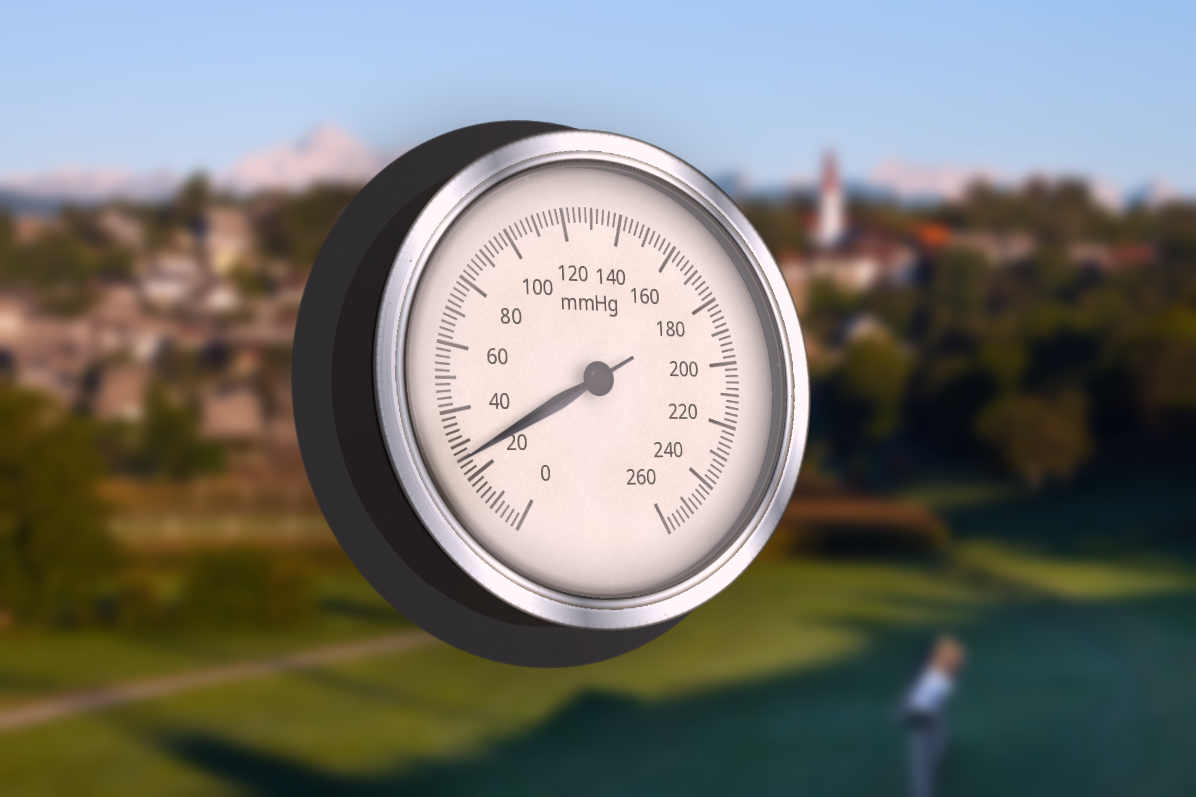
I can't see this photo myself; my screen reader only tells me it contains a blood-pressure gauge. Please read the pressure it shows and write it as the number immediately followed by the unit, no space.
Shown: 26mmHg
